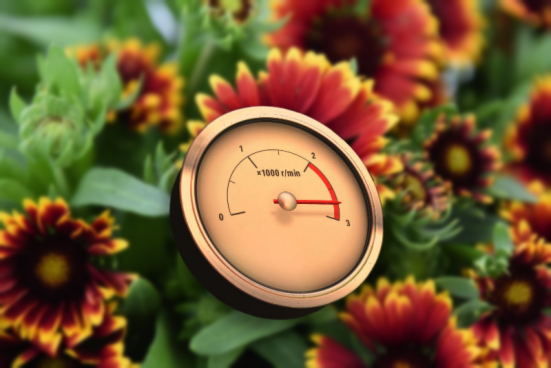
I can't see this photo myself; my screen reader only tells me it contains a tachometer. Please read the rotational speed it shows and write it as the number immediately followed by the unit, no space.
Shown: 2750rpm
